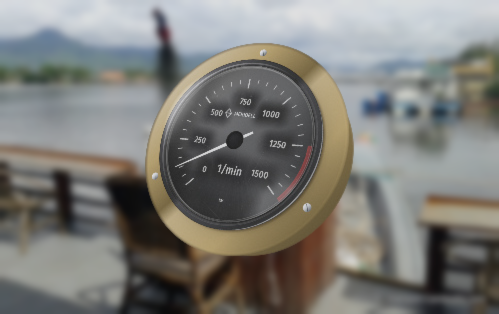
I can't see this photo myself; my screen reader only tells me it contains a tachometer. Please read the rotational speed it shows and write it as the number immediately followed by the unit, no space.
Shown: 100rpm
